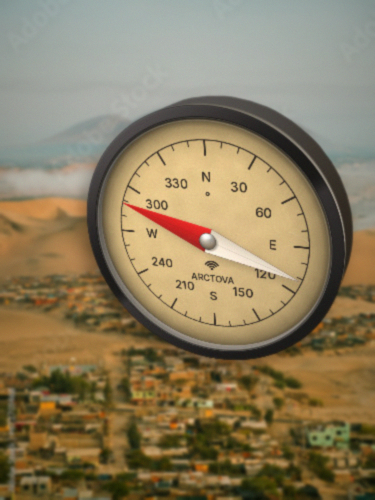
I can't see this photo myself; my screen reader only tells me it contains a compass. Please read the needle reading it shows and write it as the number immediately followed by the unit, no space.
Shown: 290°
